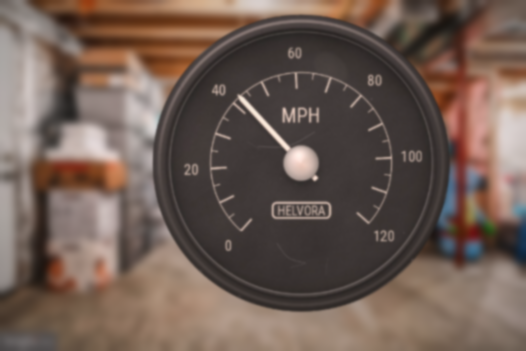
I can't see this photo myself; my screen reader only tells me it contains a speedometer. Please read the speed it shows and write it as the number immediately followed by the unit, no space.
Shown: 42.5mph
